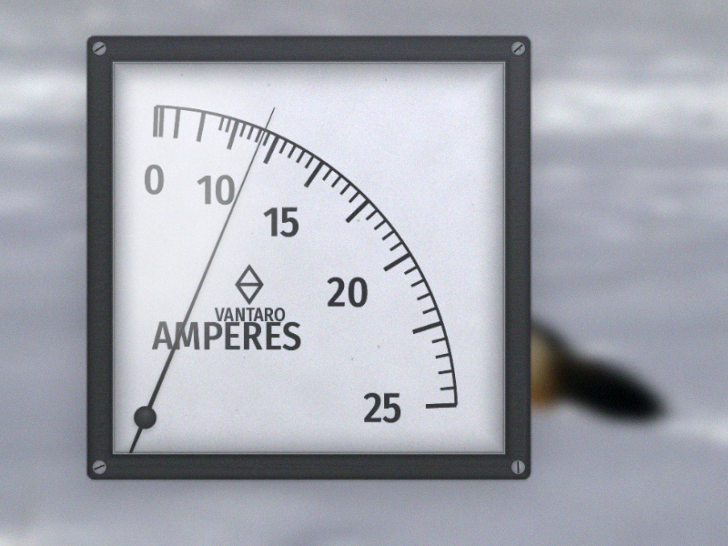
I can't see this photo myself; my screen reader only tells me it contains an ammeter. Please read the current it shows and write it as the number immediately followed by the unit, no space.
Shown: 11.75A
